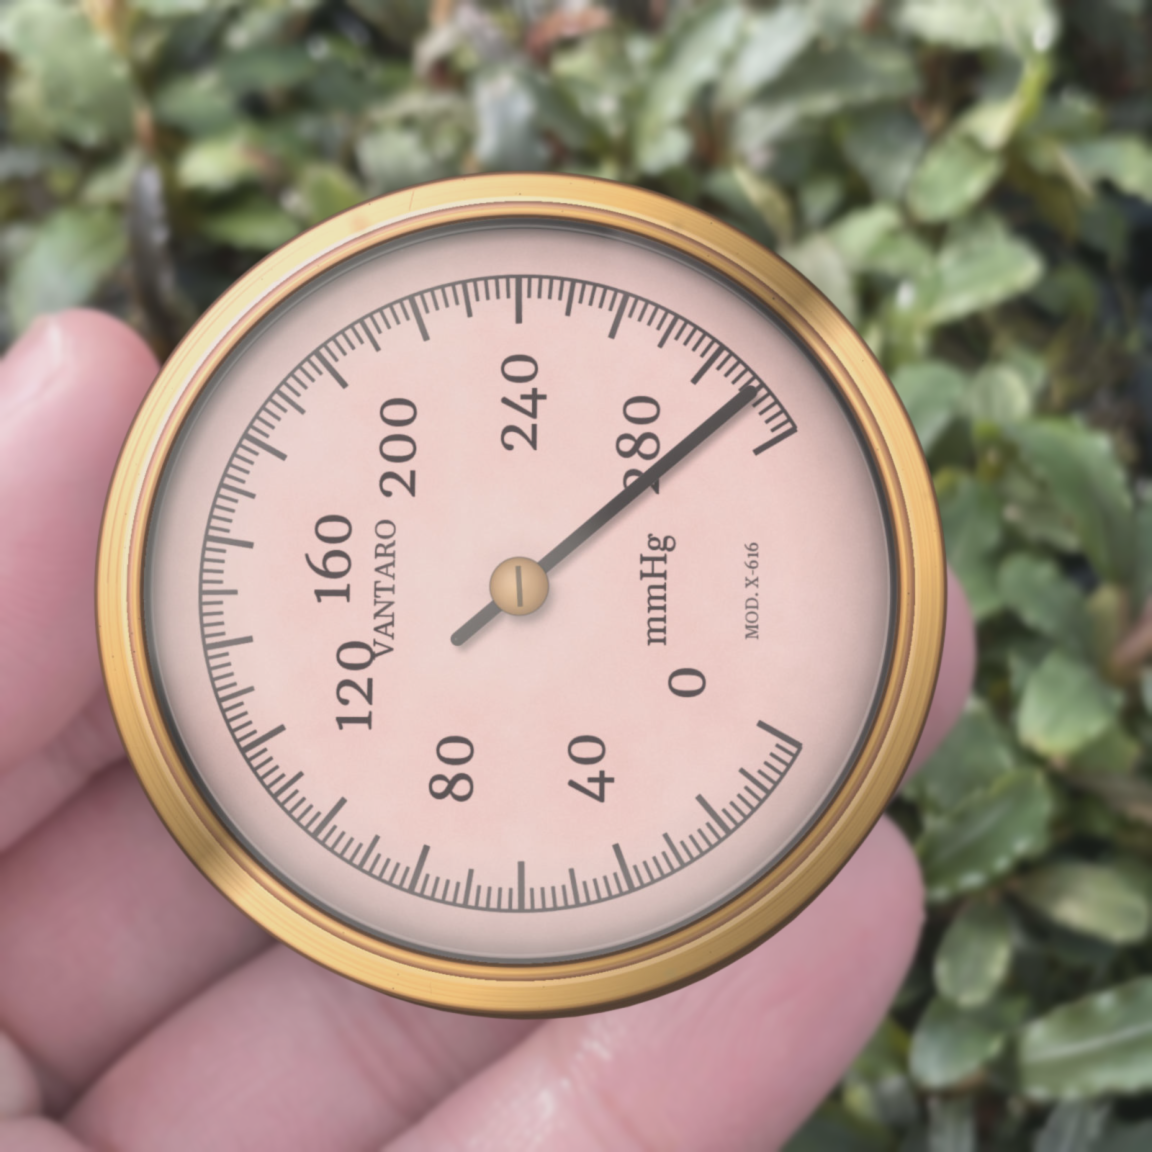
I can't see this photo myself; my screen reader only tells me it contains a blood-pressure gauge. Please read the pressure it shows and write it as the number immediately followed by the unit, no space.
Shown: 290mmHg
